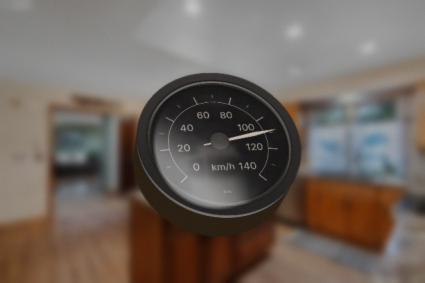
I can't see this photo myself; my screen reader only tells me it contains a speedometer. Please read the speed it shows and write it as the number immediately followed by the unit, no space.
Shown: 110km/h
